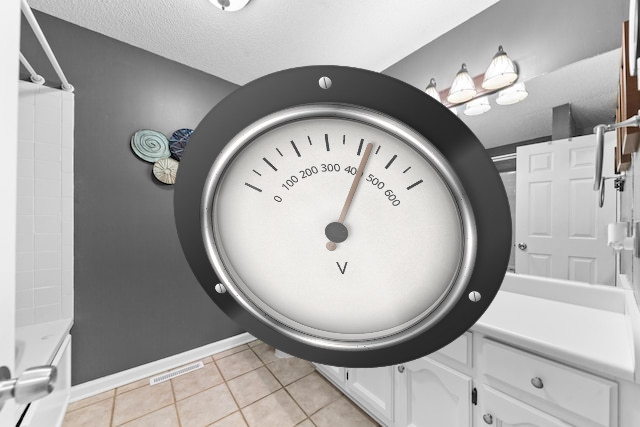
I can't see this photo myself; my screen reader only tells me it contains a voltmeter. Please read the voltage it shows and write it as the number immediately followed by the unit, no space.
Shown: 425V
